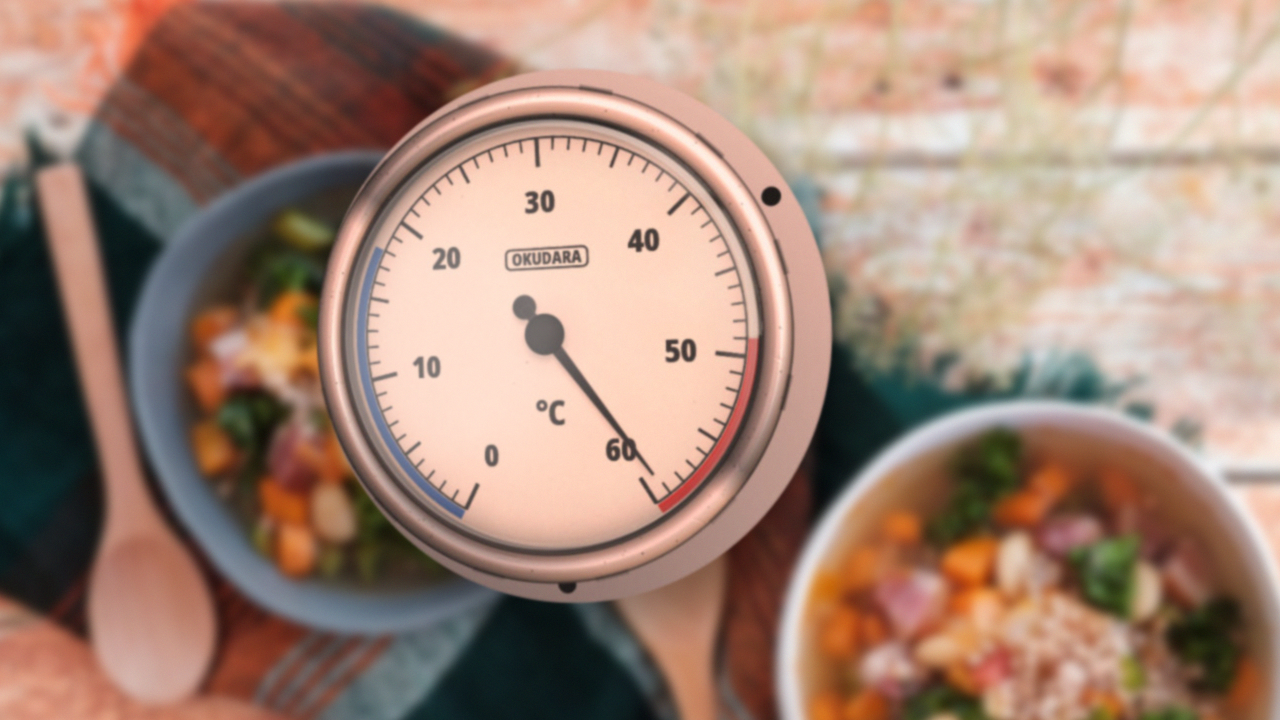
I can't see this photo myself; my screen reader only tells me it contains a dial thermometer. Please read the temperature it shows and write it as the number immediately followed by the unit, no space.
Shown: 59°C
